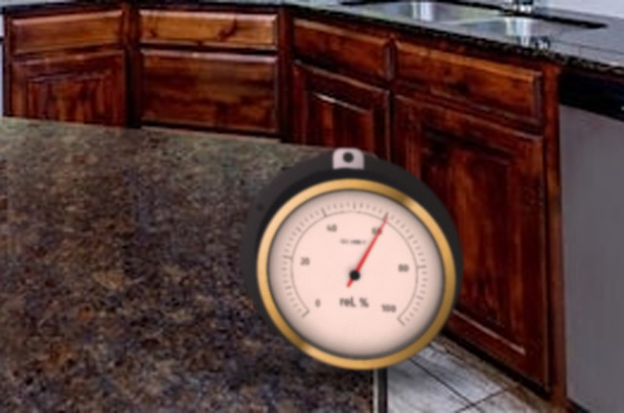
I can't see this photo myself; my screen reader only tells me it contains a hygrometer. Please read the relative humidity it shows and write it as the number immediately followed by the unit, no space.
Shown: 60%
